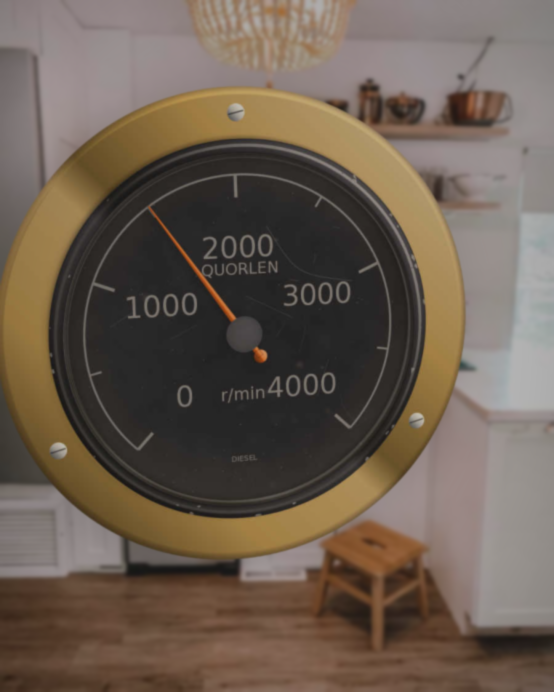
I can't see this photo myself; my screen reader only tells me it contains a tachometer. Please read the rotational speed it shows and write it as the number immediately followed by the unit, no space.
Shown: 1500rpm
